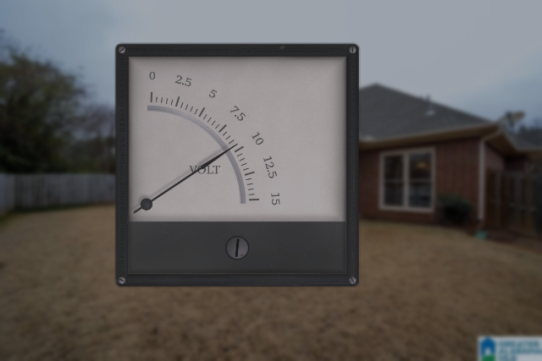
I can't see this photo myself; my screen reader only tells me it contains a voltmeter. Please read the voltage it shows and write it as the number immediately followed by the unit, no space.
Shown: 9.5V
